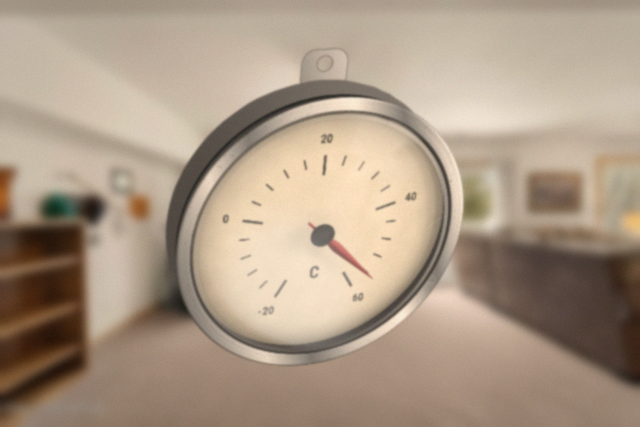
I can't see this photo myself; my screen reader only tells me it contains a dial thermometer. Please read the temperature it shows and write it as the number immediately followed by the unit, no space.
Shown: 56°C
